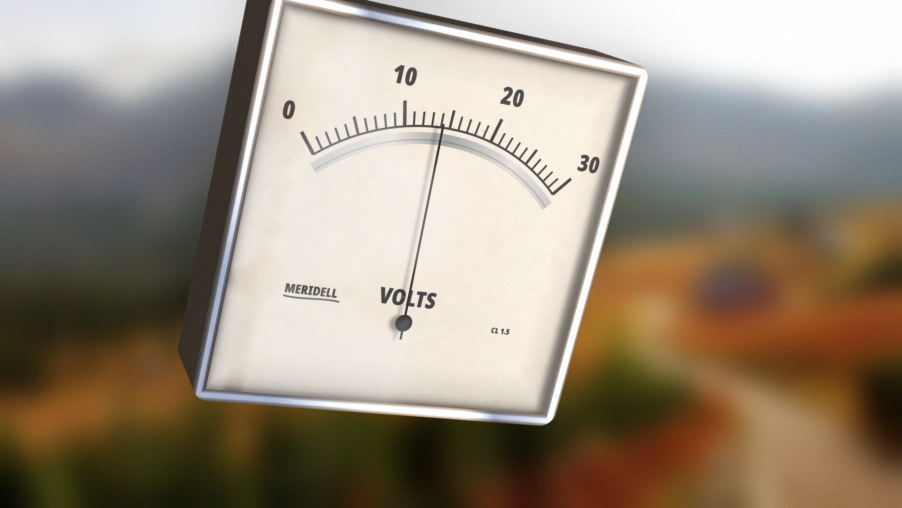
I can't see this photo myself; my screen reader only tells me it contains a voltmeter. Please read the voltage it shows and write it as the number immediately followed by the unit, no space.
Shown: 14V
